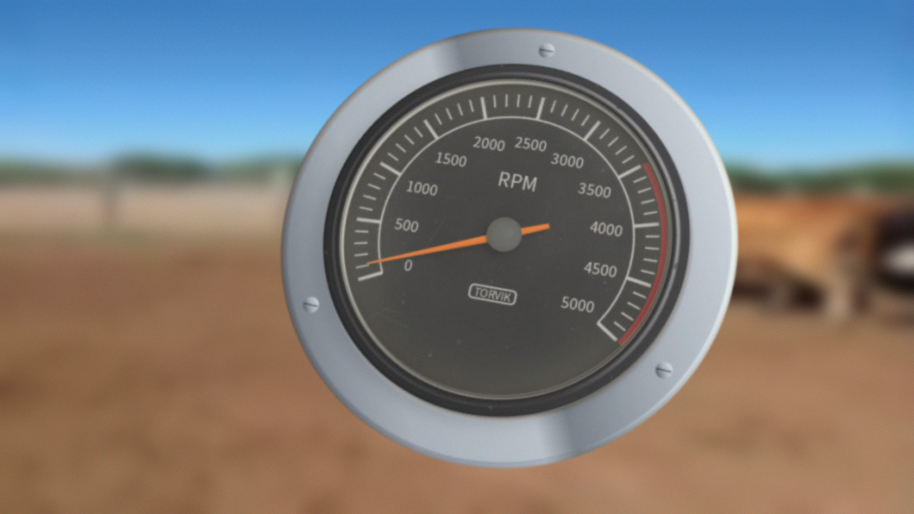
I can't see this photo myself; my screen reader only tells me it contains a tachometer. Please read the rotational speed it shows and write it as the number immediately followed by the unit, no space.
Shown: 100rpm
